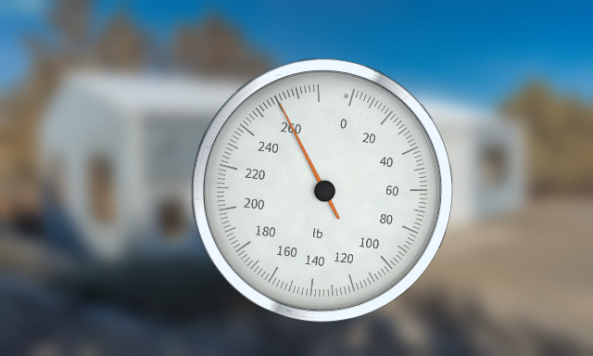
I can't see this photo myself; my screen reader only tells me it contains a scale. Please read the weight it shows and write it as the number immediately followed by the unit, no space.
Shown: 260lb
